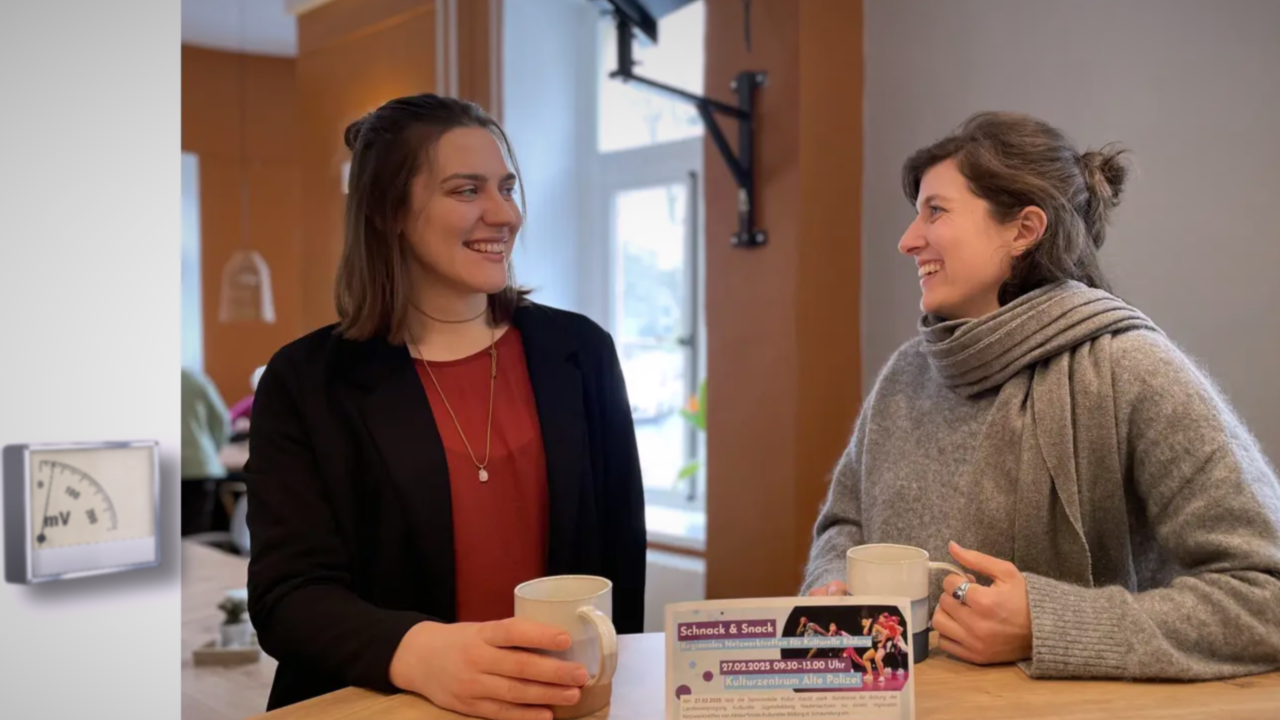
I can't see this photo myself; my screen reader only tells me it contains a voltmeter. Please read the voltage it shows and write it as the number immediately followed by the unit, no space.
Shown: 25mV
